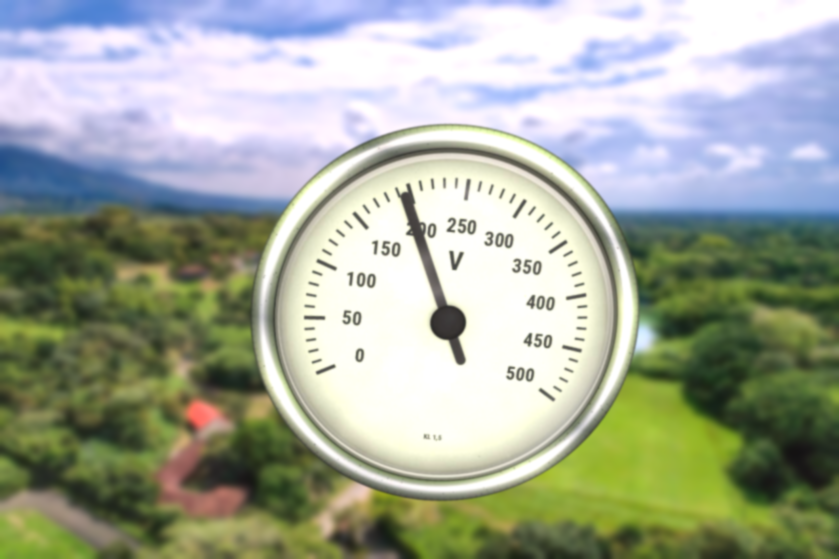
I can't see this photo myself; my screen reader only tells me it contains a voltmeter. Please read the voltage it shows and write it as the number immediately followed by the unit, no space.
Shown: 195V
